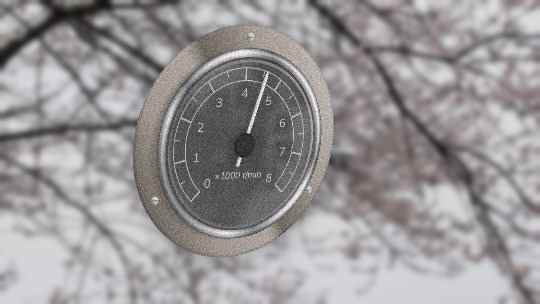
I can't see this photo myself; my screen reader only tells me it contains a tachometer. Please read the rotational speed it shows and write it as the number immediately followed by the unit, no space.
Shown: 4500rpm
